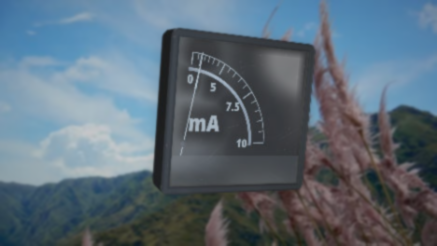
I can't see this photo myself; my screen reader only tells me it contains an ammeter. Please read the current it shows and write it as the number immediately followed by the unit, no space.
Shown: 2.5mA
